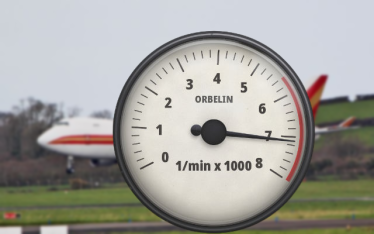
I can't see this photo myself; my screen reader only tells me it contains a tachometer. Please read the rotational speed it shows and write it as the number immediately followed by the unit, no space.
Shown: 7100rpm
